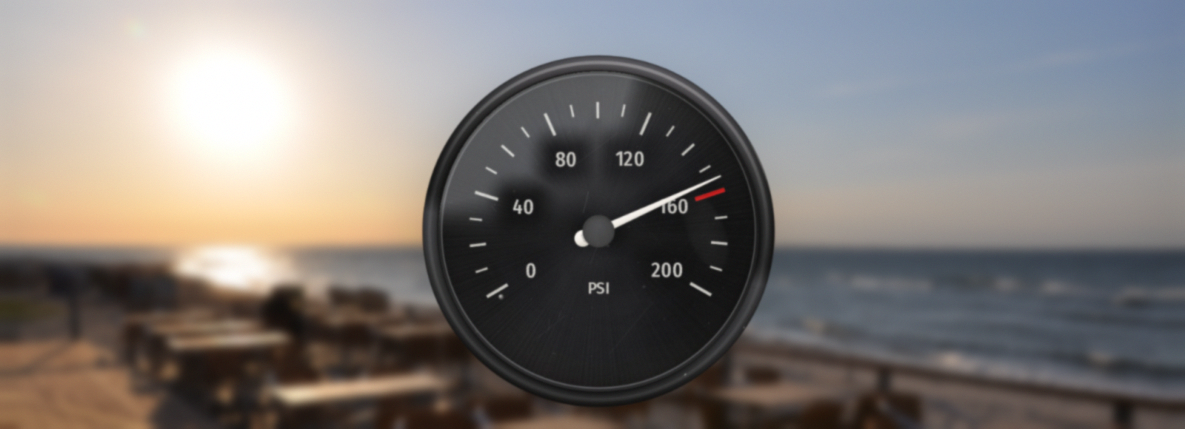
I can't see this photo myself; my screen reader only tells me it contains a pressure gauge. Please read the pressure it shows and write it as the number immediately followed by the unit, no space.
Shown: 155psi
